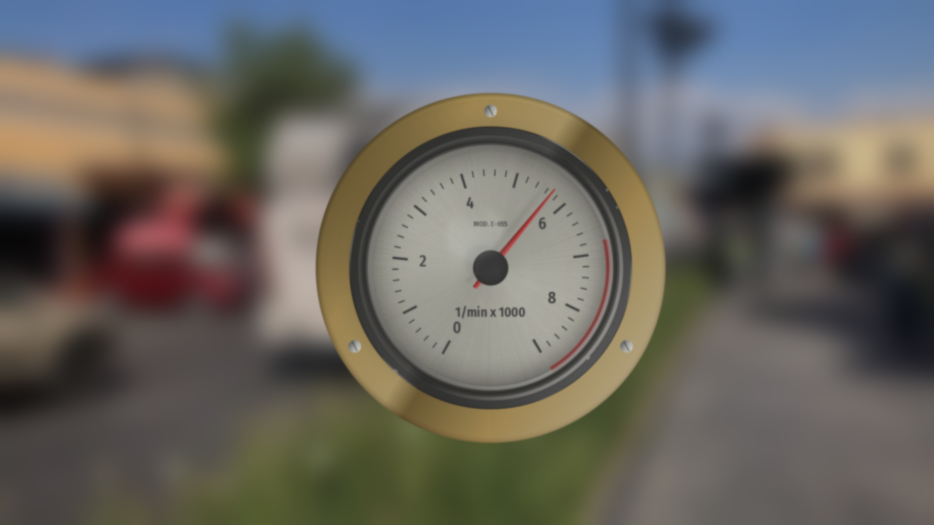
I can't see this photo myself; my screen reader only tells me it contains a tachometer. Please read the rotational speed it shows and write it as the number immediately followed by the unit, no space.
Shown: 5700rpm
